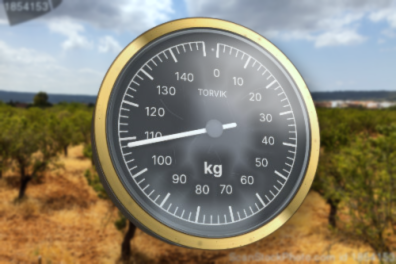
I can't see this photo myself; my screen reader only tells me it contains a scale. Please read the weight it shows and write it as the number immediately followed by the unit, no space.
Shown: 108kg
